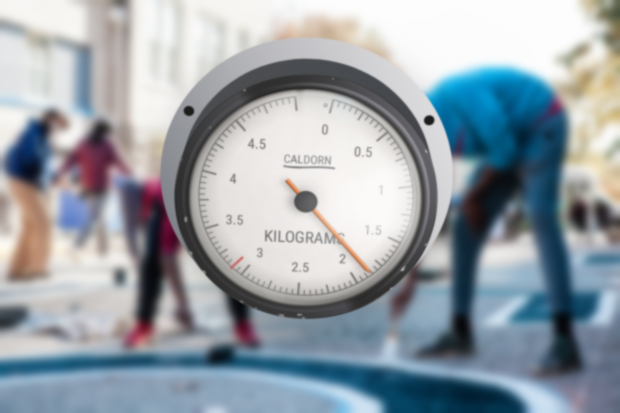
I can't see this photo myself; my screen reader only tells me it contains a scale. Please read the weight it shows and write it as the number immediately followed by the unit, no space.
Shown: 1.85kg
